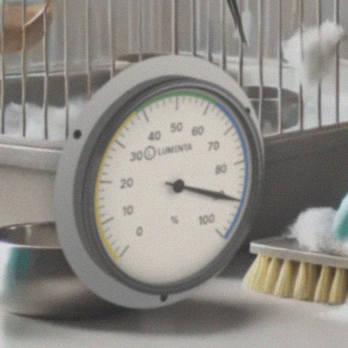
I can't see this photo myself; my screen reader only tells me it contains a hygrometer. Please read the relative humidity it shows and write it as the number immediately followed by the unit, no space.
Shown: 90%
